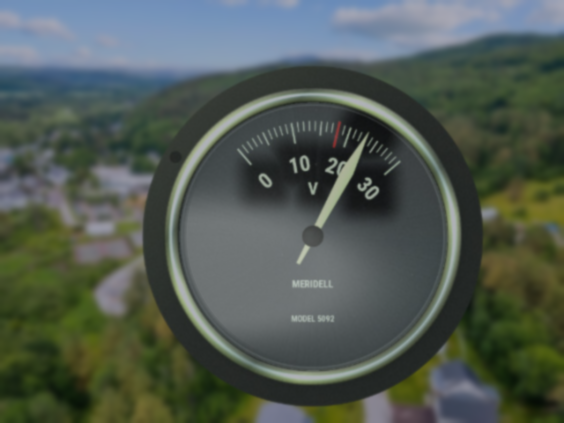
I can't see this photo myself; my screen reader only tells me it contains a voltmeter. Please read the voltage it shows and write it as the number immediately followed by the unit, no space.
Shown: 23V
